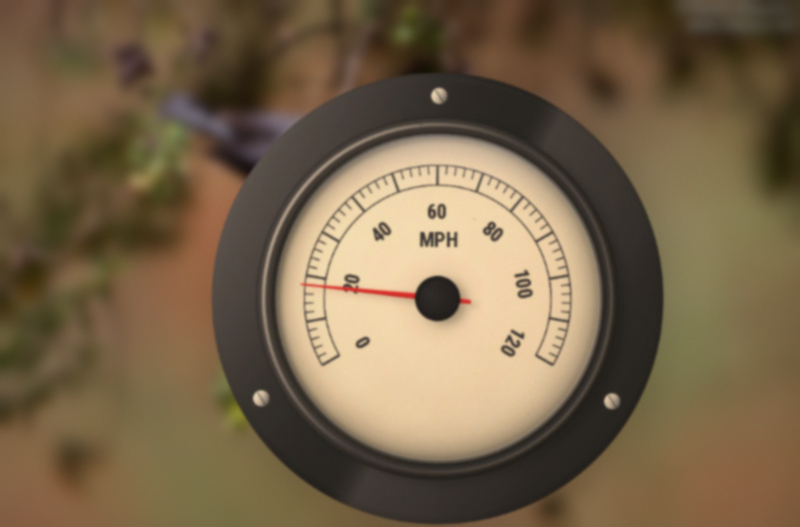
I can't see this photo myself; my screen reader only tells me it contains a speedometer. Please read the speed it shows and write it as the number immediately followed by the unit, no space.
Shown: 18mph
